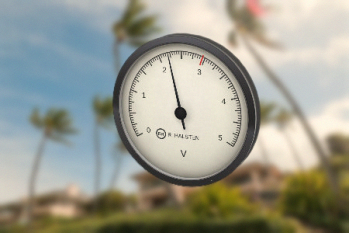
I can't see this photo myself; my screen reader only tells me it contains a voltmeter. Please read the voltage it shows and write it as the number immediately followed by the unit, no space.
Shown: 2.25V
